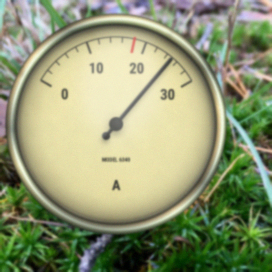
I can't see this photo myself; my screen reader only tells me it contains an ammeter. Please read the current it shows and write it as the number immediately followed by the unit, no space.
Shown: 25A
